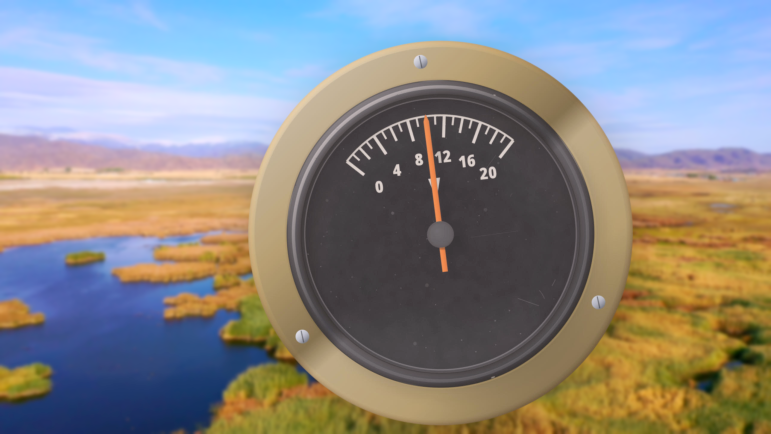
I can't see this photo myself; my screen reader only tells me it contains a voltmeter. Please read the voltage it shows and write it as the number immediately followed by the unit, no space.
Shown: 10V
